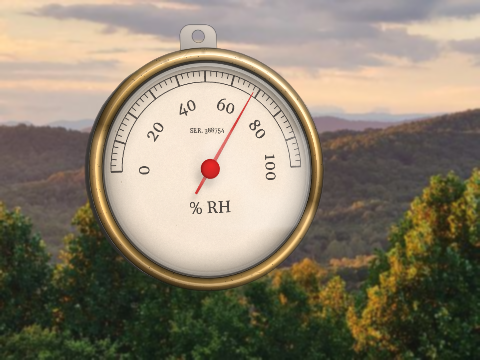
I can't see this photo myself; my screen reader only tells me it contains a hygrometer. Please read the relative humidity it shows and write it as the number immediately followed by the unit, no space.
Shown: 68%
